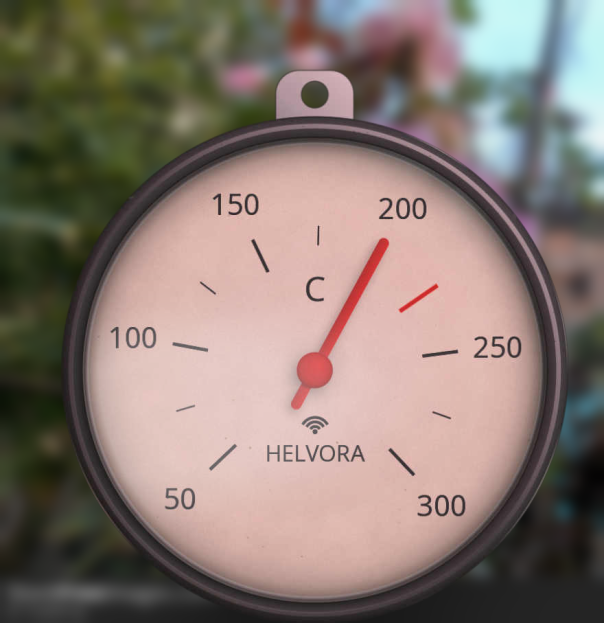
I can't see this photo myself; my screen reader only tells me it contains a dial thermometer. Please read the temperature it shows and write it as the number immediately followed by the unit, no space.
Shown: 200°C
